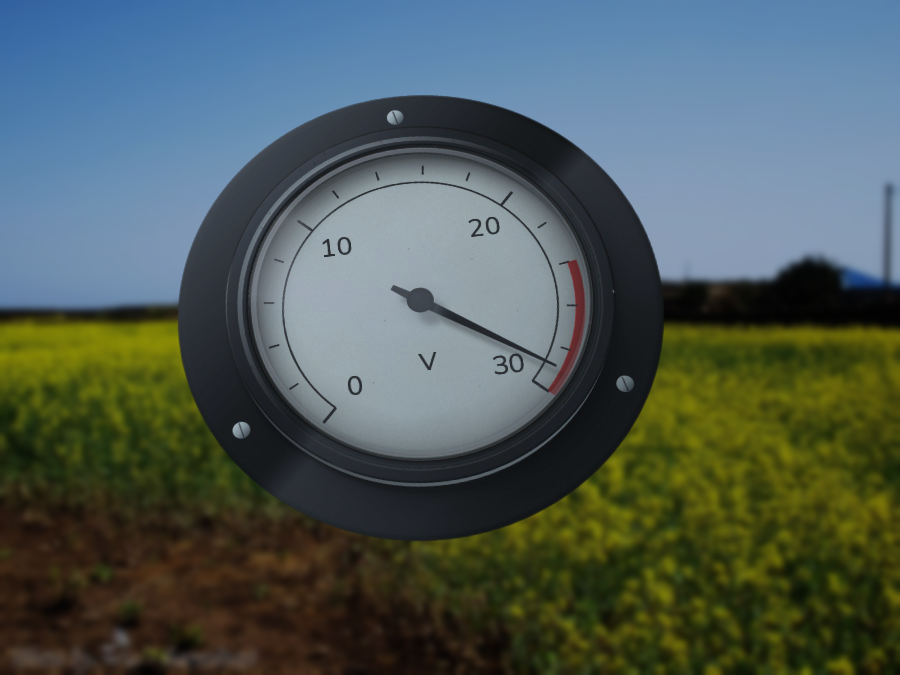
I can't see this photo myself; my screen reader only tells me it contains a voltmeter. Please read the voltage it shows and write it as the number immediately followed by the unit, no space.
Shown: 29V
